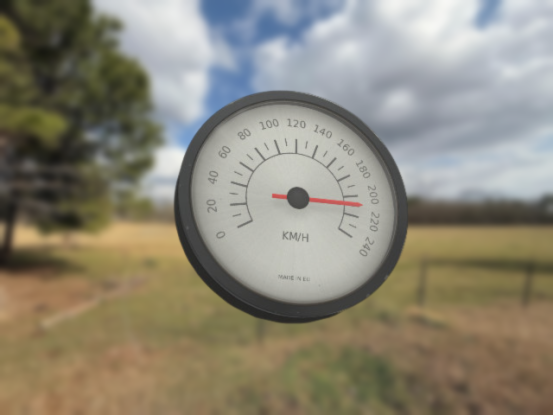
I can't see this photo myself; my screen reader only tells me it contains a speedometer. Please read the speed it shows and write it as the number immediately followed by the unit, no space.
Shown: 210km/h
